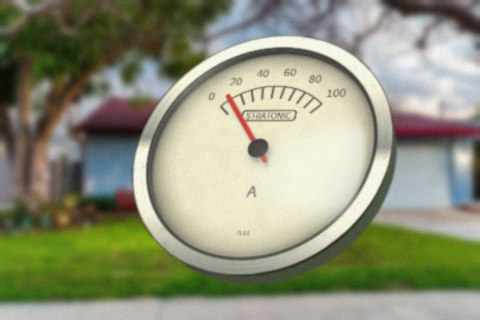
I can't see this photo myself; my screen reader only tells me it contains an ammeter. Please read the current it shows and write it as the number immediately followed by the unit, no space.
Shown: 10A
